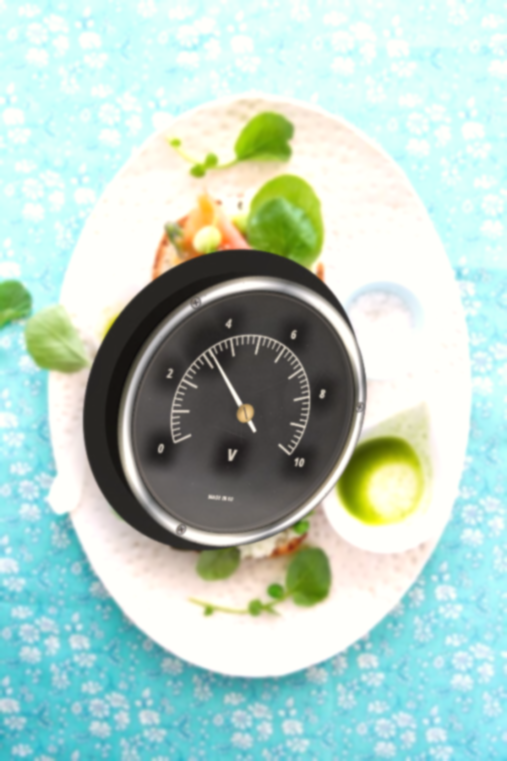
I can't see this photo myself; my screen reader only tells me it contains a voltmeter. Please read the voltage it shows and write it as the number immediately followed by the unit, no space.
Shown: 3.2V
